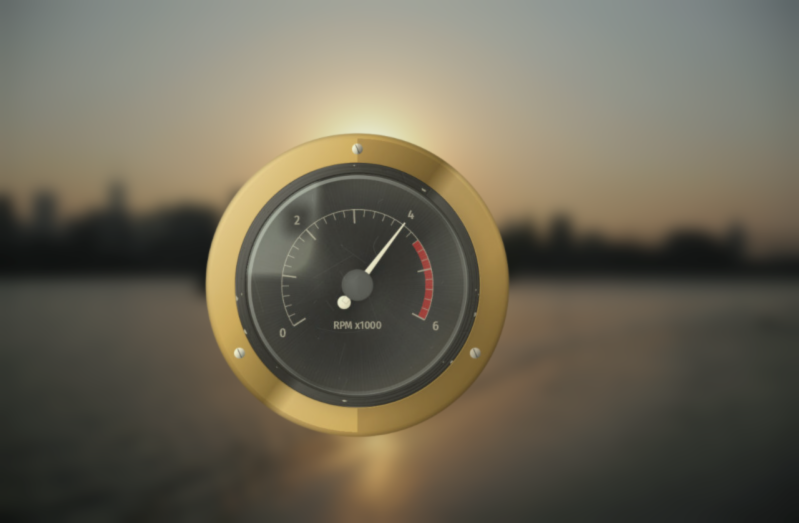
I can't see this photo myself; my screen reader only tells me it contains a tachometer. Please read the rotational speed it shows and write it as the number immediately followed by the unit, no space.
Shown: 4000rpm
